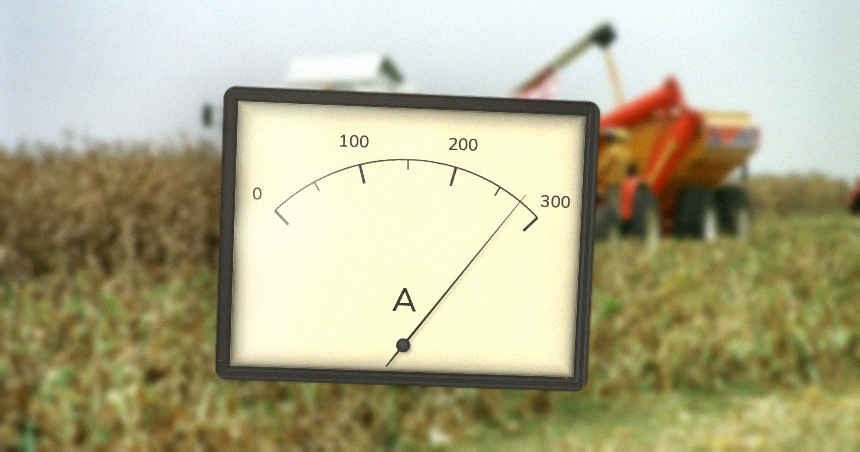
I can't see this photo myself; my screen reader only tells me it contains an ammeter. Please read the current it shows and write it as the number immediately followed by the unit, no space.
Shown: 275A
